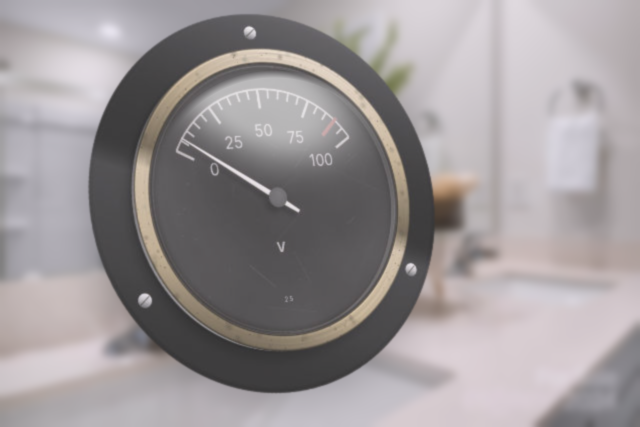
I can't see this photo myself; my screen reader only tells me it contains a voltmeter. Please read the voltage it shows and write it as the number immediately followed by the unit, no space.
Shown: 5V
